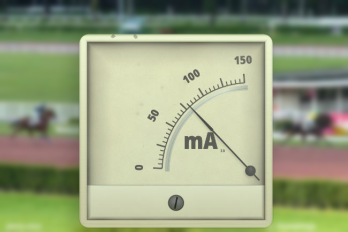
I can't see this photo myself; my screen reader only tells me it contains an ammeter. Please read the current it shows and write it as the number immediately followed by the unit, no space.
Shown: 80mA
